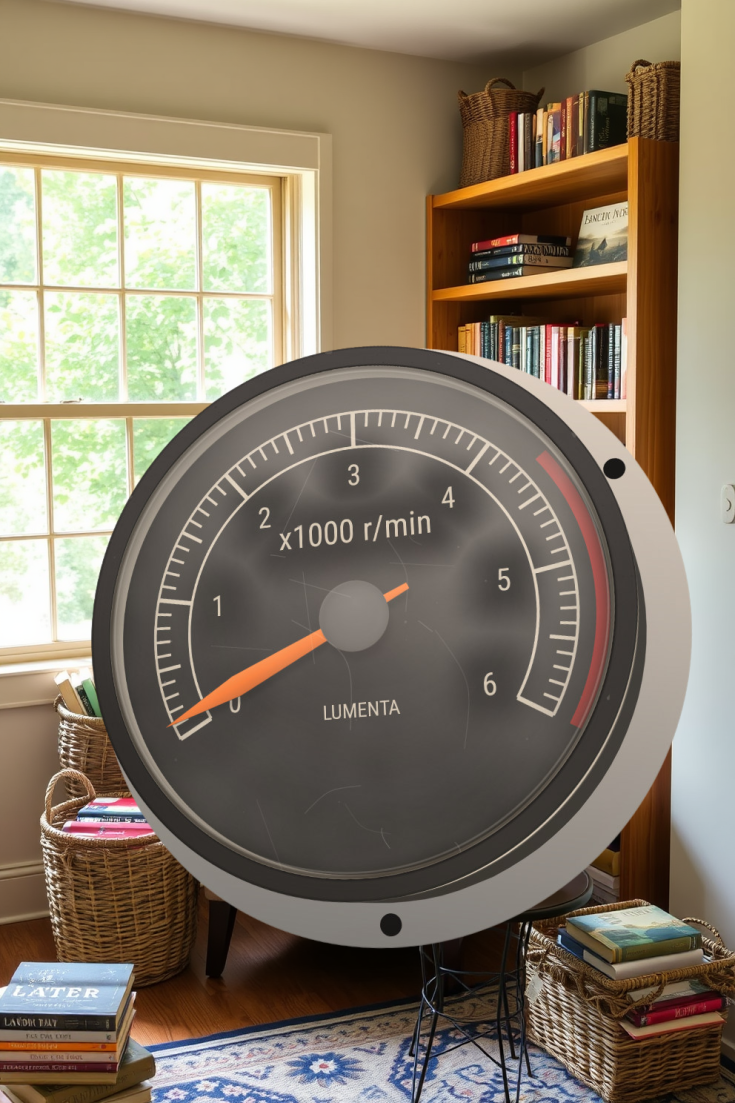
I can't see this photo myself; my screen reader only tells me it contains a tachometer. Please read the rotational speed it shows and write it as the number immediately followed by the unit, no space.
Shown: 100rpm
